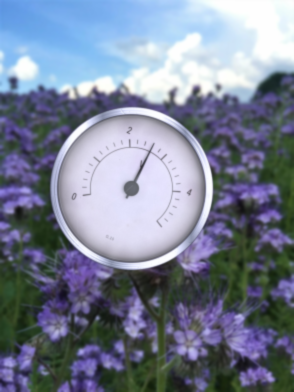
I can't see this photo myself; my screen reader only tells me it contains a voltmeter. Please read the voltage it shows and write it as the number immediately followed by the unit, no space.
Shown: 2.6V
